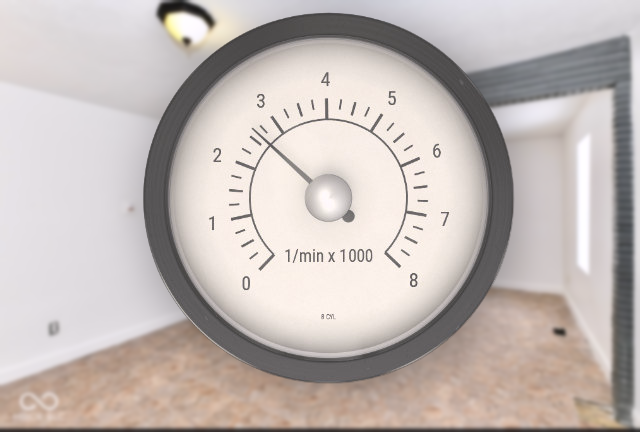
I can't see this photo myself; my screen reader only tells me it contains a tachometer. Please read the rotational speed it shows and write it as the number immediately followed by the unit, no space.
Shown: 2625rpm
